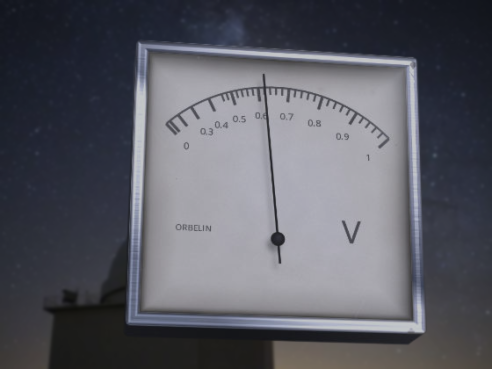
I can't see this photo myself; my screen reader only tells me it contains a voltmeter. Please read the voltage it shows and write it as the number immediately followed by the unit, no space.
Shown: 0.62V
